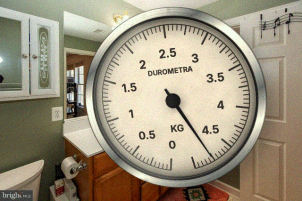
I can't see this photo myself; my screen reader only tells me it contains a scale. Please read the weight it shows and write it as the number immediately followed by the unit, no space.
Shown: 4.75kg
